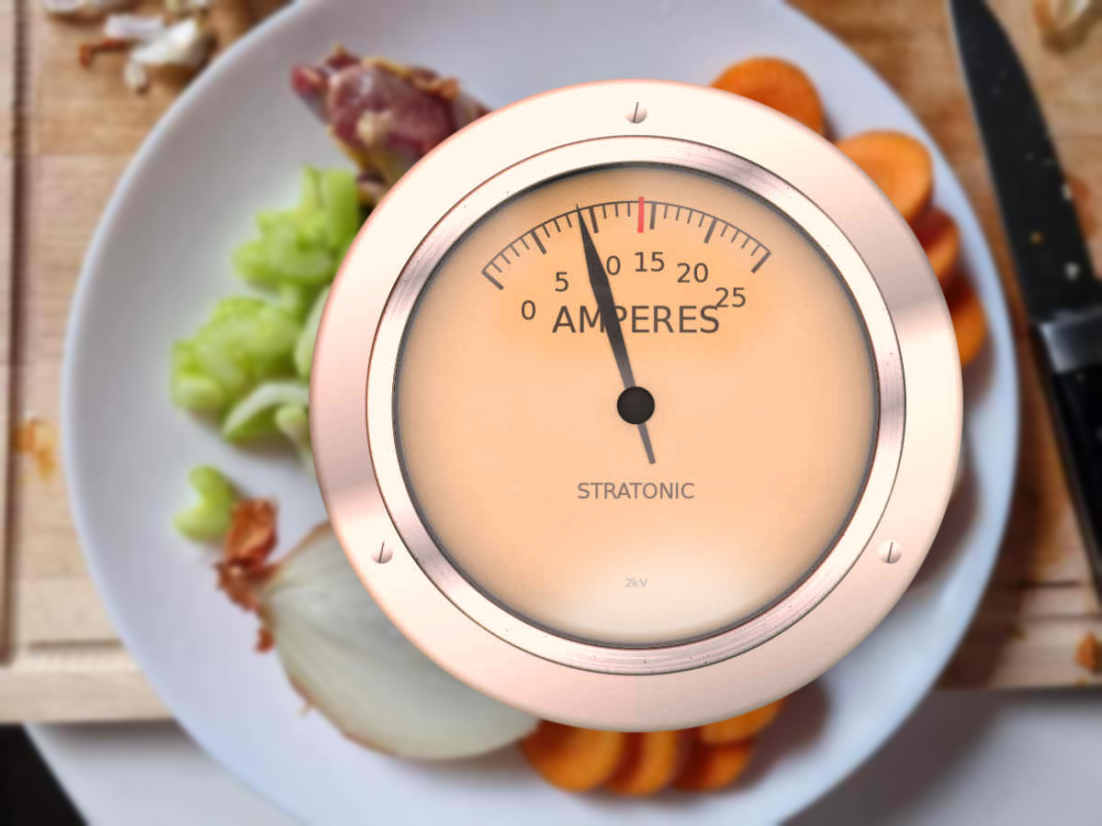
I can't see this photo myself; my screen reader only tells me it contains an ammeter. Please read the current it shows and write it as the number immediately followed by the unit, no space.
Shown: 9A
